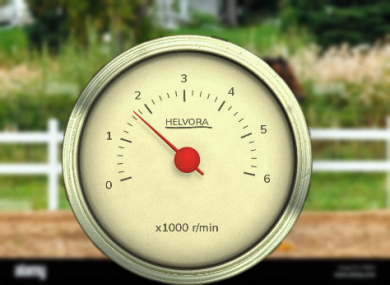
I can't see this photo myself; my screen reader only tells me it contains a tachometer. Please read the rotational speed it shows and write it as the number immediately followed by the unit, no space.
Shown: 1700rpm
